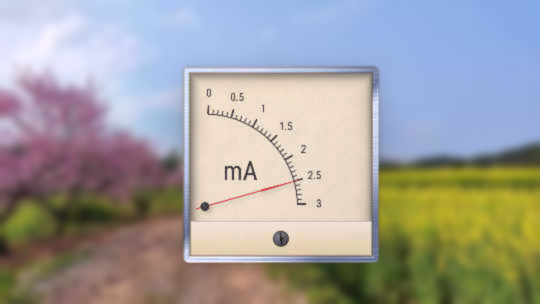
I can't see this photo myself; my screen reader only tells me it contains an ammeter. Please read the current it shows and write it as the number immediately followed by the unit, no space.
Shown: 2.5mA
